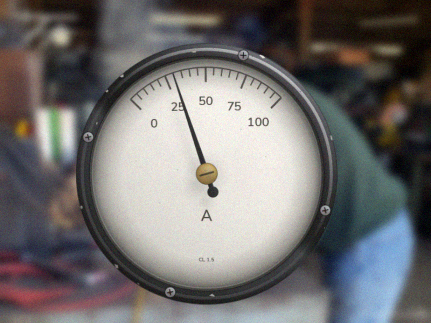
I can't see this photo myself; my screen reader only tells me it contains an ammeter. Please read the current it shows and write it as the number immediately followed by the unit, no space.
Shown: 30A
